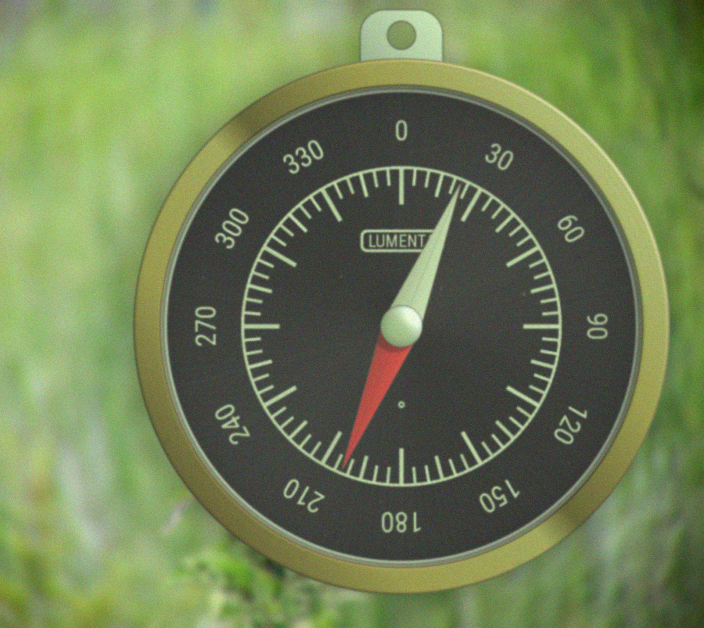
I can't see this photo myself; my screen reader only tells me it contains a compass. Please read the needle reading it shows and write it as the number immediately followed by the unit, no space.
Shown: 202.5°
